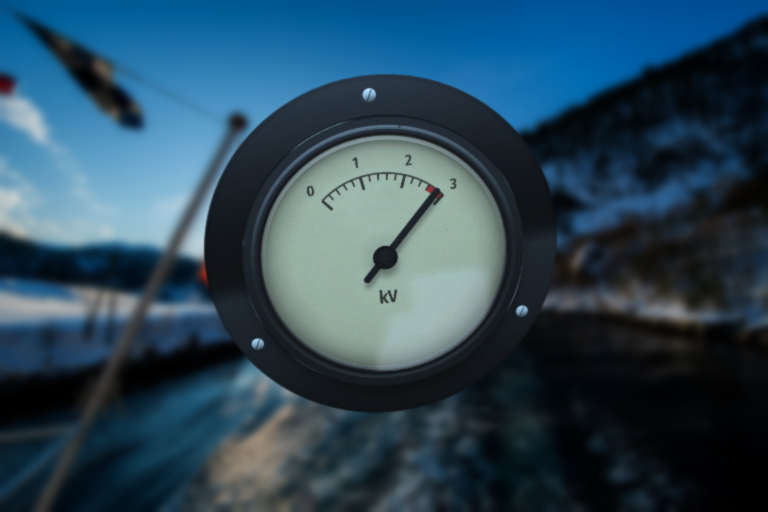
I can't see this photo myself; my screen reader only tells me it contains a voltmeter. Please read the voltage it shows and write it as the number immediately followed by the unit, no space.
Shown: 2.8kV
